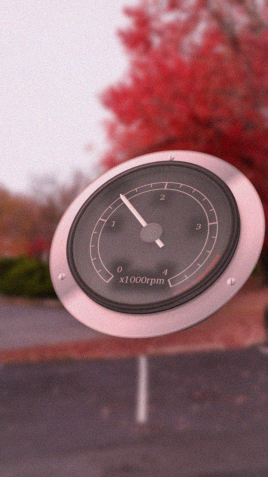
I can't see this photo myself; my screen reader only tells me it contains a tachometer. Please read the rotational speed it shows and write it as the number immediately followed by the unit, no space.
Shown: 1400rpm
